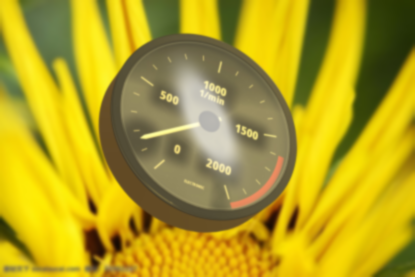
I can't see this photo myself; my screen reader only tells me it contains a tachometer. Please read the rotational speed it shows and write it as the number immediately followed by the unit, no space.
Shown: 150rpm
